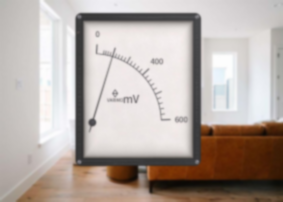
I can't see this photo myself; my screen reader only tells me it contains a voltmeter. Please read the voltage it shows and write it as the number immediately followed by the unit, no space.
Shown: 200mV
